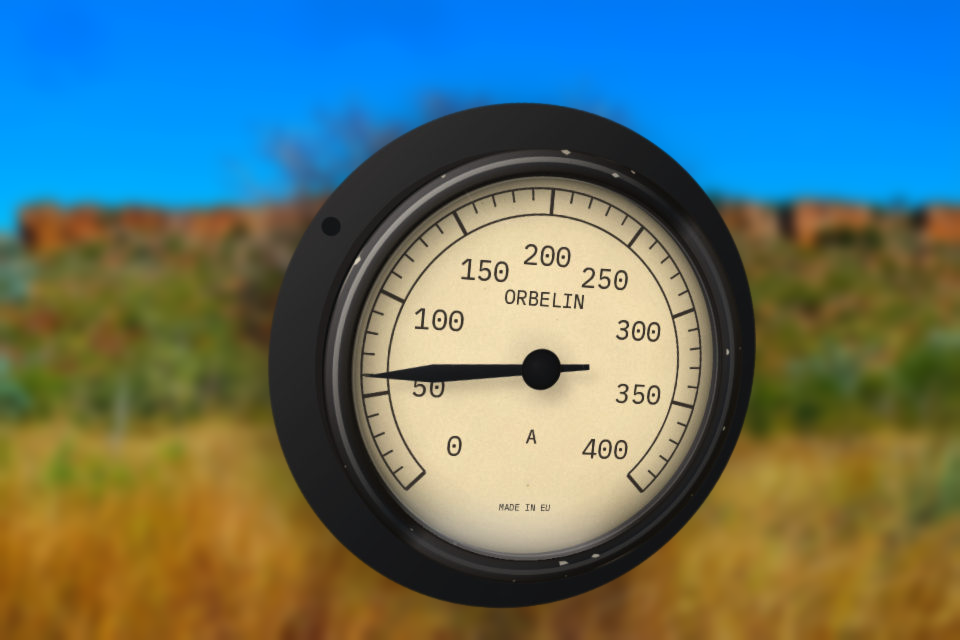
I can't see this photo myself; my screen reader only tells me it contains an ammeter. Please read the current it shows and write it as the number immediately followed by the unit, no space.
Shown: 60A
